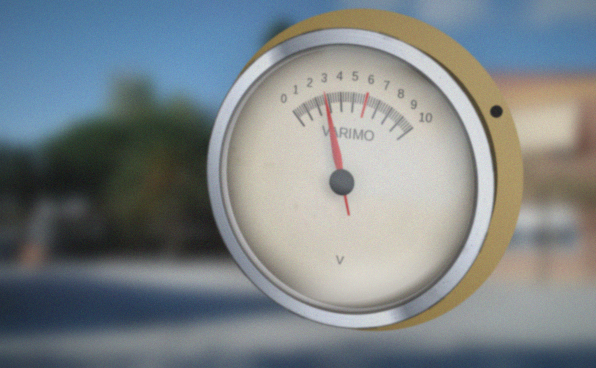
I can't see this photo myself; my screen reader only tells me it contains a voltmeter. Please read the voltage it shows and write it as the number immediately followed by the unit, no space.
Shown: 3V
